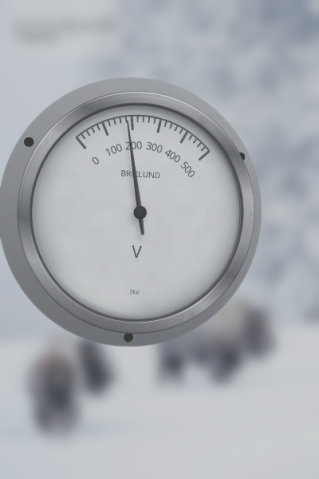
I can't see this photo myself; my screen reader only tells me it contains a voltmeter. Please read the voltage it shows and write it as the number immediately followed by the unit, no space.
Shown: 180V
